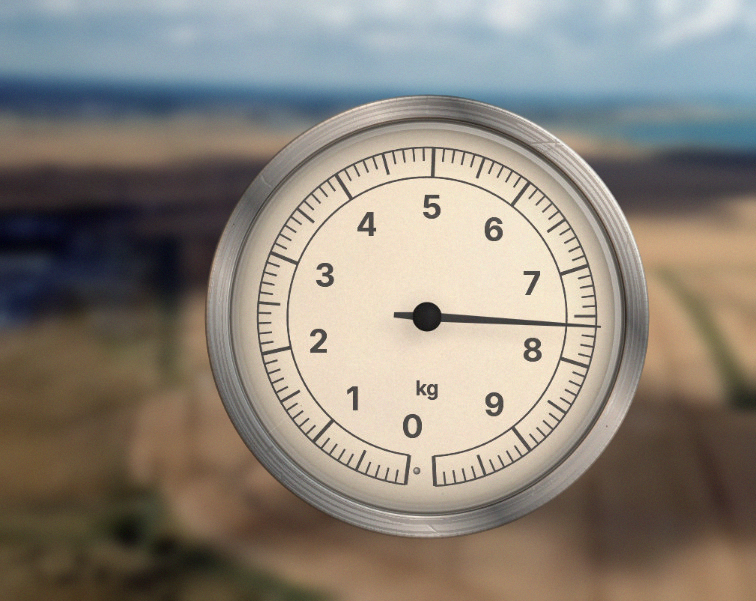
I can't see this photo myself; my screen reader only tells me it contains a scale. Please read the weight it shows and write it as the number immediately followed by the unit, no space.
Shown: 7.6kg
